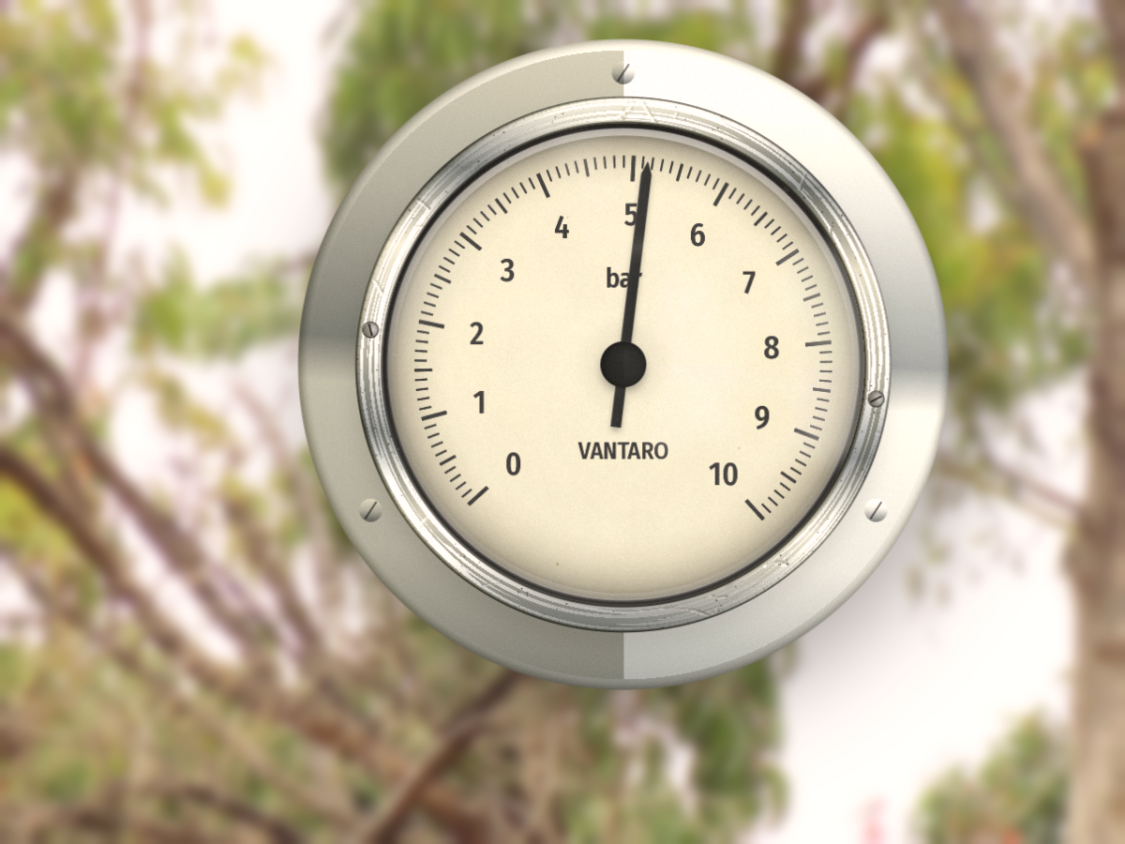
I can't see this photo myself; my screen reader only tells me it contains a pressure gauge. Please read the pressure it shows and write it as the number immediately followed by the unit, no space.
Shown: 5.15bar
